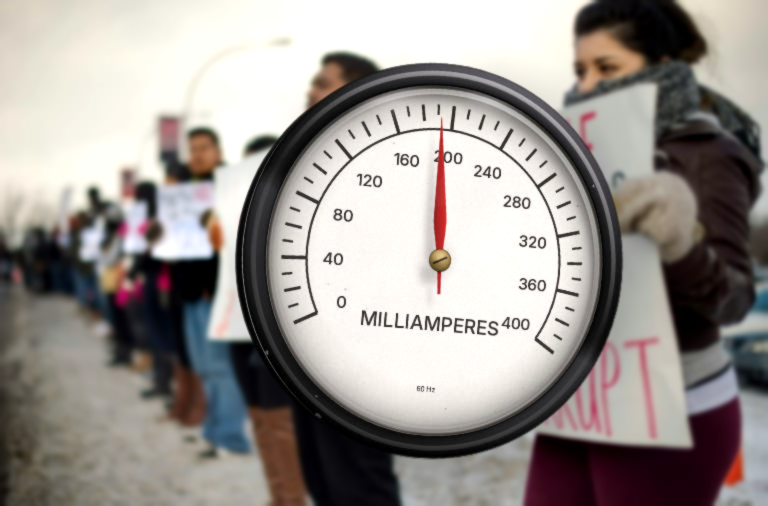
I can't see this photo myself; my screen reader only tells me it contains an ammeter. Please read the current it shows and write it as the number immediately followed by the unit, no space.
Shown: 190mA
